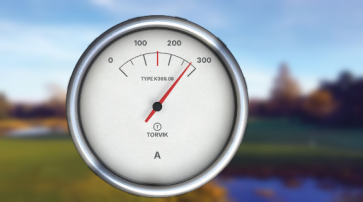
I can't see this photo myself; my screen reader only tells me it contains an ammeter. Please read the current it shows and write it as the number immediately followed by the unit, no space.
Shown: 275A
